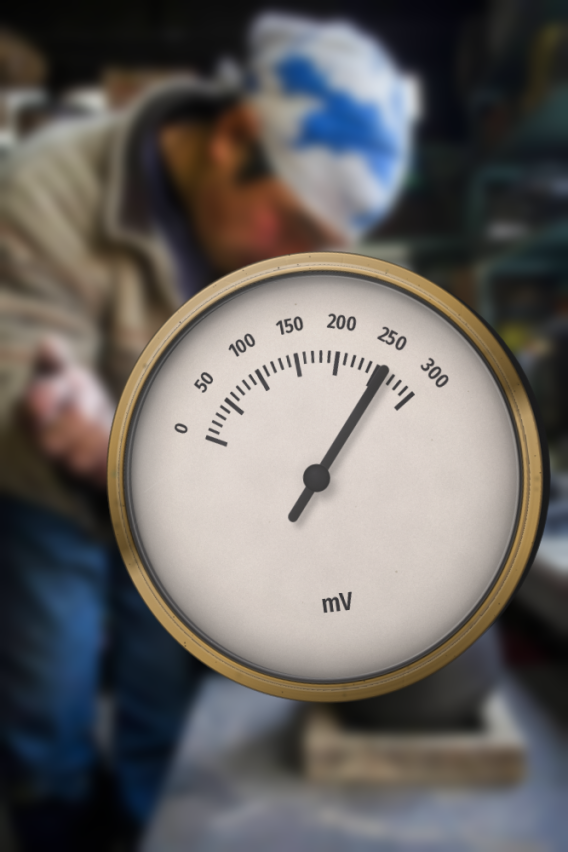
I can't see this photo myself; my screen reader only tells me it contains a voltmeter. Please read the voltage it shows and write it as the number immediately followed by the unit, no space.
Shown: 260mV
